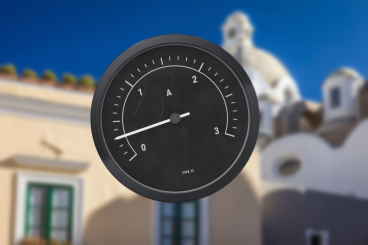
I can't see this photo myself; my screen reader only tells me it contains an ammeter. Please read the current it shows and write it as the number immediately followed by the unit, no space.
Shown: 0.3A
